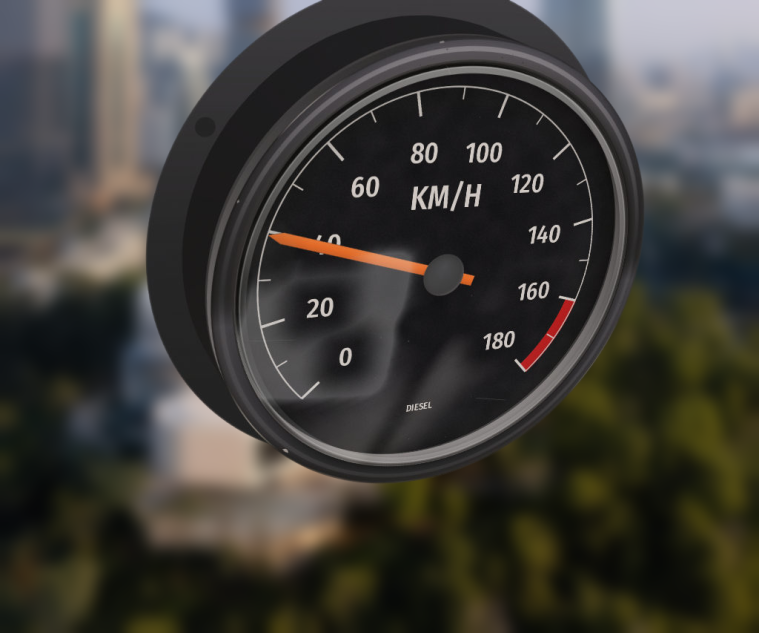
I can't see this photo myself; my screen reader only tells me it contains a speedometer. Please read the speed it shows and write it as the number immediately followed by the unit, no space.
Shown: 40km/h
